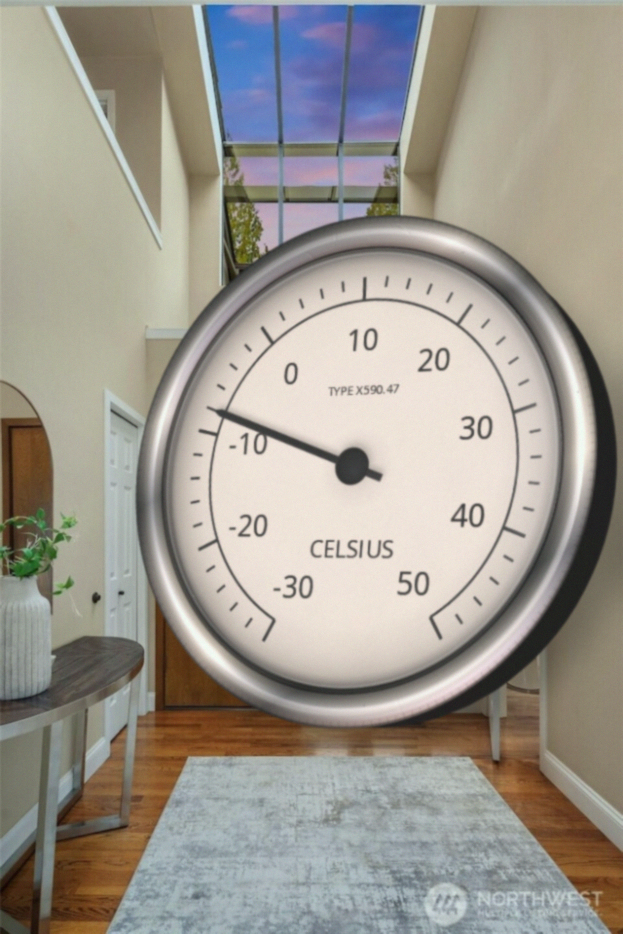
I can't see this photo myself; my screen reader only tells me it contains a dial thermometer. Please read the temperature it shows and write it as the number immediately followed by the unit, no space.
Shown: -8°C
